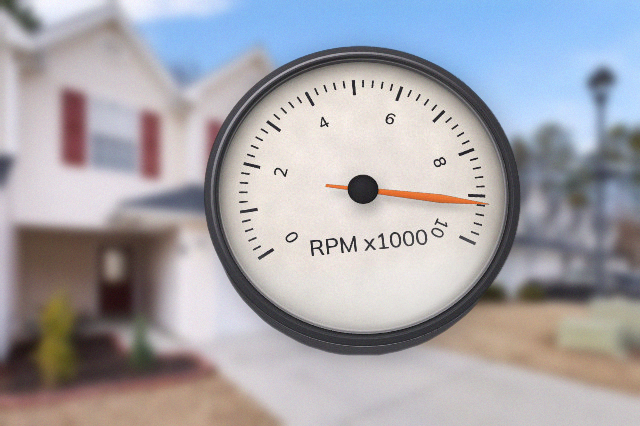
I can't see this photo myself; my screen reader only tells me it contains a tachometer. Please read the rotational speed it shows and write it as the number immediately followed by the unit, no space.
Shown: 9200rpm
